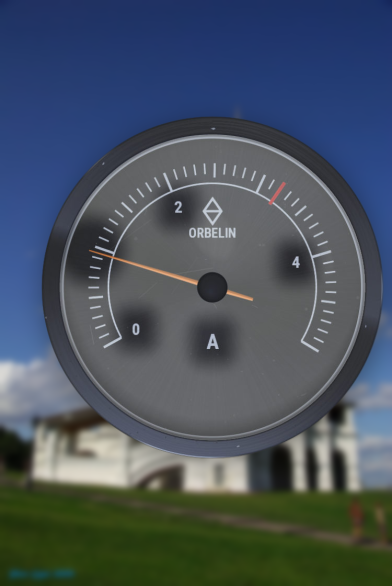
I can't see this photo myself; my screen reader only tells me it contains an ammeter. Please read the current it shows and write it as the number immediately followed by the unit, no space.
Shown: 0.95A
